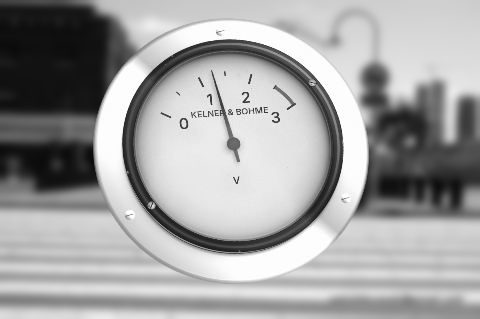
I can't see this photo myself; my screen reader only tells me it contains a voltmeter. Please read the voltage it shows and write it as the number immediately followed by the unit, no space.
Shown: 1.25V
